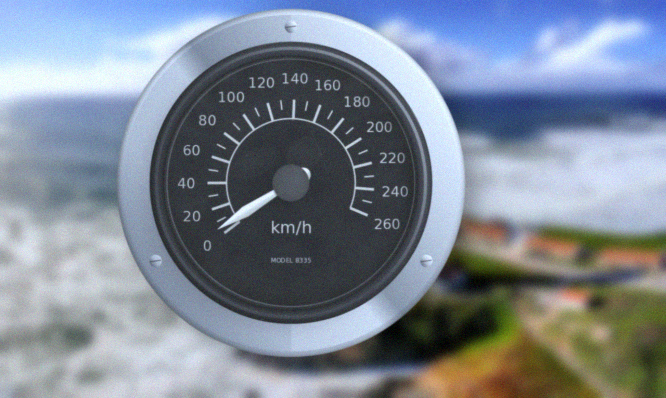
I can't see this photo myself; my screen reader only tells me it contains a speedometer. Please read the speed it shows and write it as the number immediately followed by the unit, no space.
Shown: 5km/h
